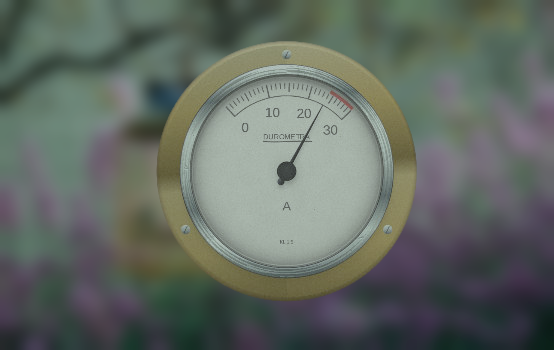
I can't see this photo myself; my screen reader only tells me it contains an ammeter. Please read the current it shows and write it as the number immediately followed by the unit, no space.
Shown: 24A
